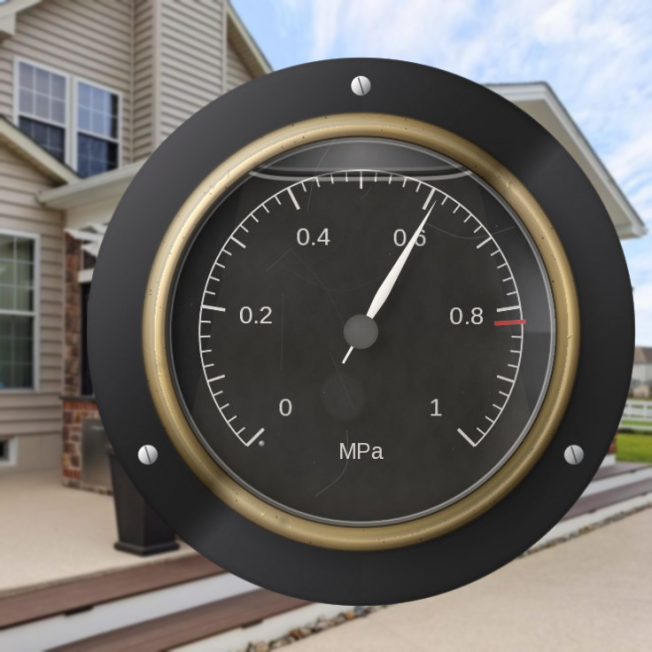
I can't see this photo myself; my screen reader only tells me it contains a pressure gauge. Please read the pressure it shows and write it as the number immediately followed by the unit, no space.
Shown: 0.61MPa
